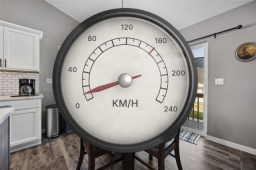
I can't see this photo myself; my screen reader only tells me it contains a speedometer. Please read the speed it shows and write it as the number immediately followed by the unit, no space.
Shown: 10km/h
